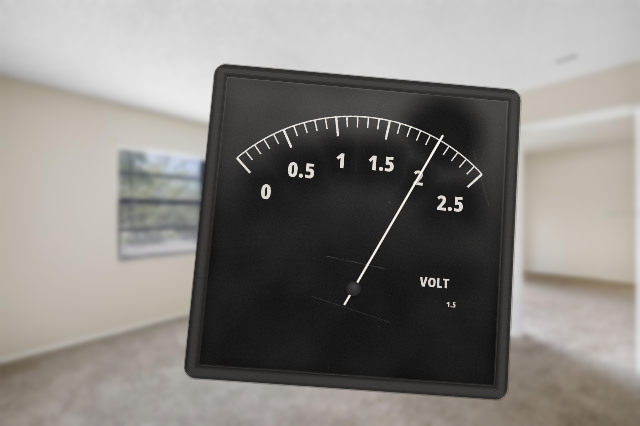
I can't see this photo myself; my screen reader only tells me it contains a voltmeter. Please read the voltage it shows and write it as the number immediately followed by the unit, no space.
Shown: 2V
